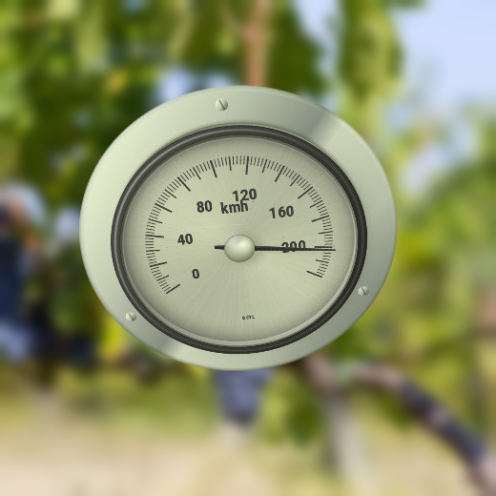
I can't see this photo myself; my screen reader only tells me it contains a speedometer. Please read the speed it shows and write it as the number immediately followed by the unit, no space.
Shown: 200km/h
